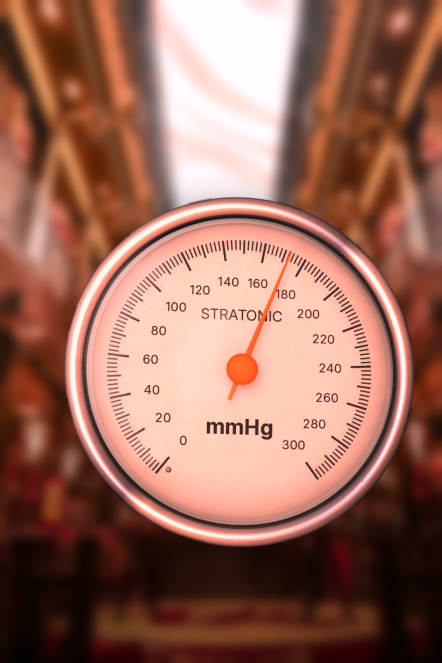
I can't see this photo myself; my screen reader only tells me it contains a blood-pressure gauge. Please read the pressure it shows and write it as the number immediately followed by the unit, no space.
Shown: 172mmHg
